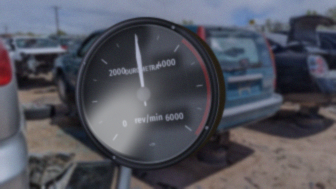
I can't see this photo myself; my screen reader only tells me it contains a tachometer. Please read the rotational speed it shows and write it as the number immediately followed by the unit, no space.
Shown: 3000rpm
